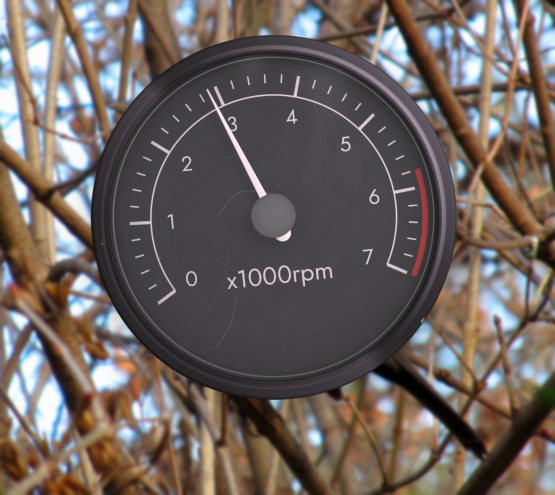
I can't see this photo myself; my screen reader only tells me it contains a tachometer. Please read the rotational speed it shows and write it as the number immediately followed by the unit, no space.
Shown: 2900rpm
